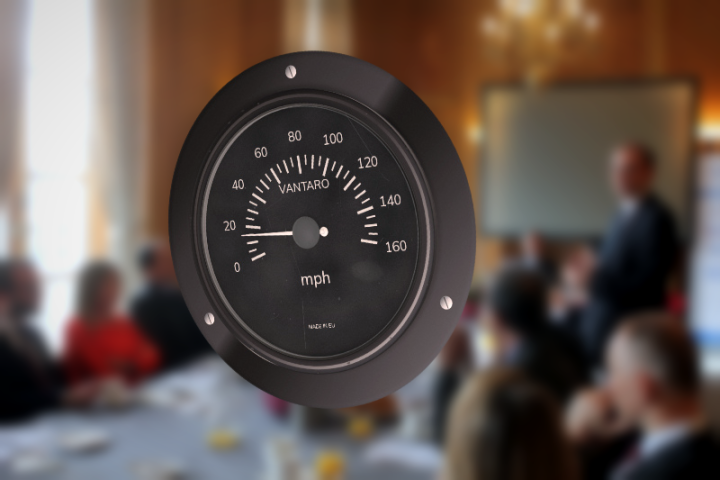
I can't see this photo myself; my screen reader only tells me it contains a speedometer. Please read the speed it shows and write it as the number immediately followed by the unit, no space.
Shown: 15mph
